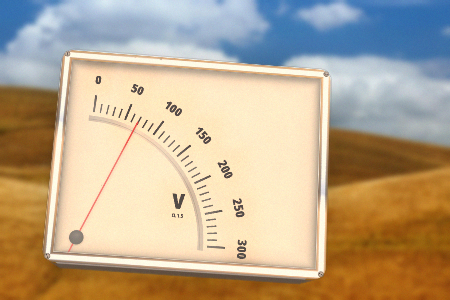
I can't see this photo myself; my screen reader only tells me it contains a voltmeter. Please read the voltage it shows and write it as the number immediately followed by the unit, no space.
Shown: 70V
